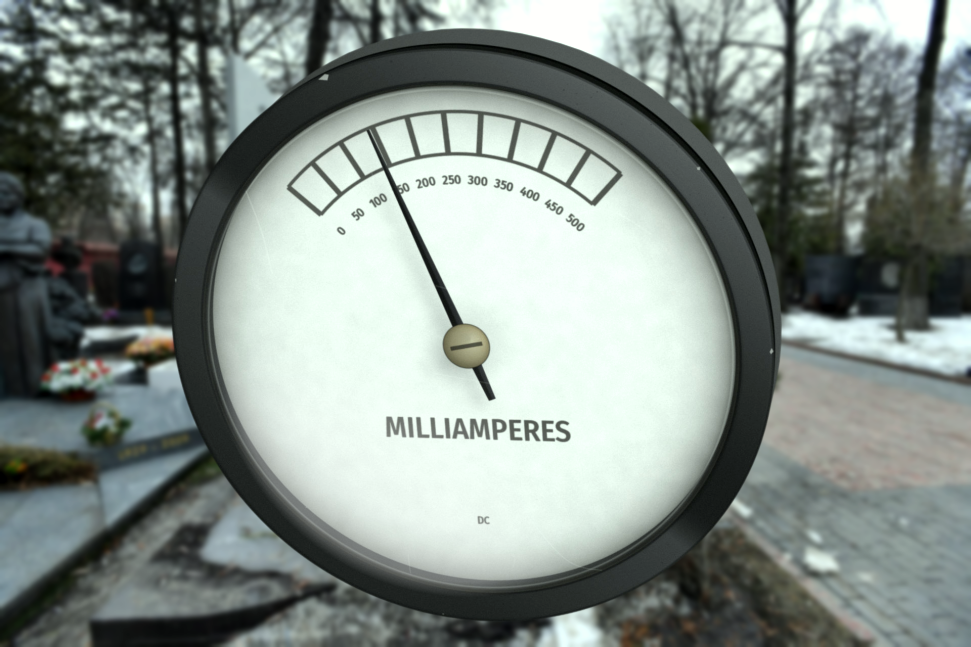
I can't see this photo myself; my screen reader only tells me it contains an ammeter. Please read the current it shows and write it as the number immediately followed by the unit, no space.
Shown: 150mA
